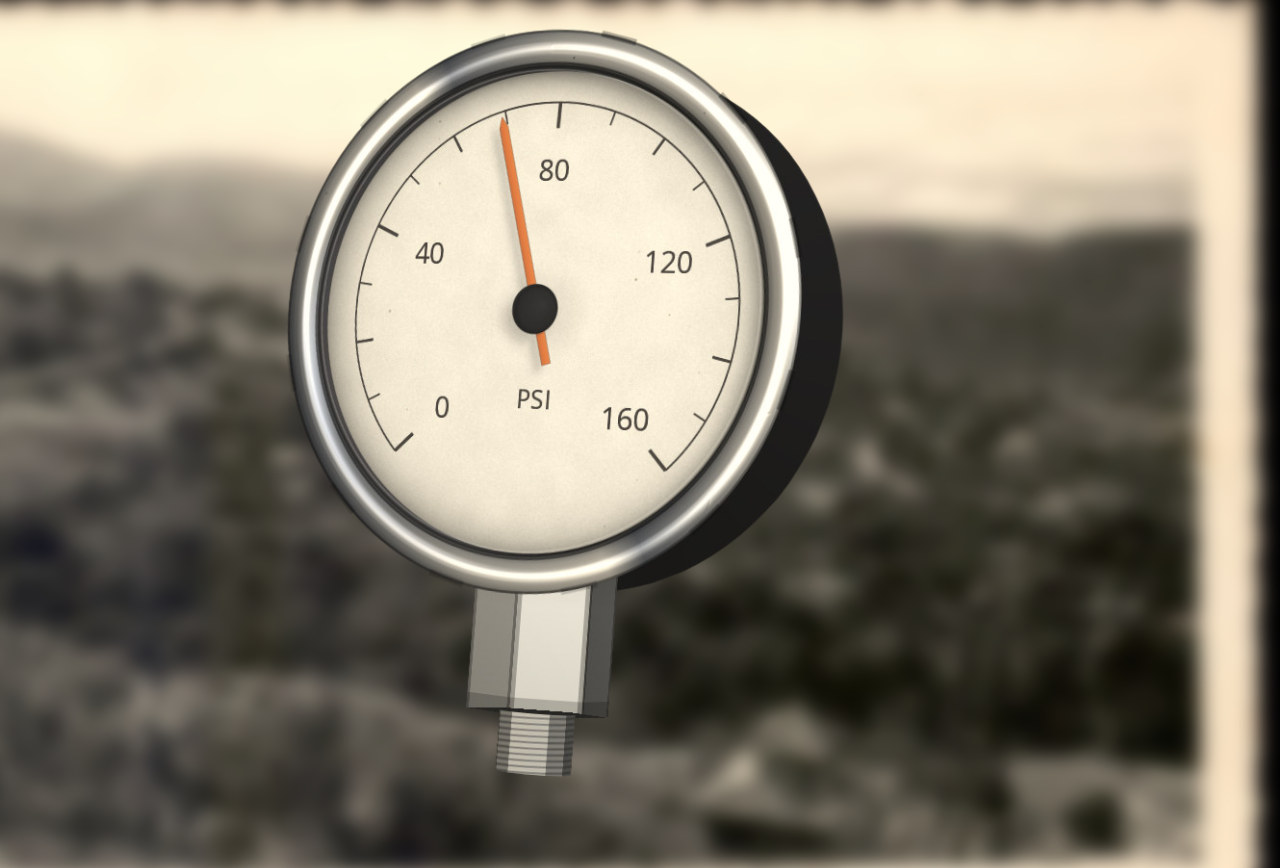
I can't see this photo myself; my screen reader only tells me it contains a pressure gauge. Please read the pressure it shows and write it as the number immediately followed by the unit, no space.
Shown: 70psi
